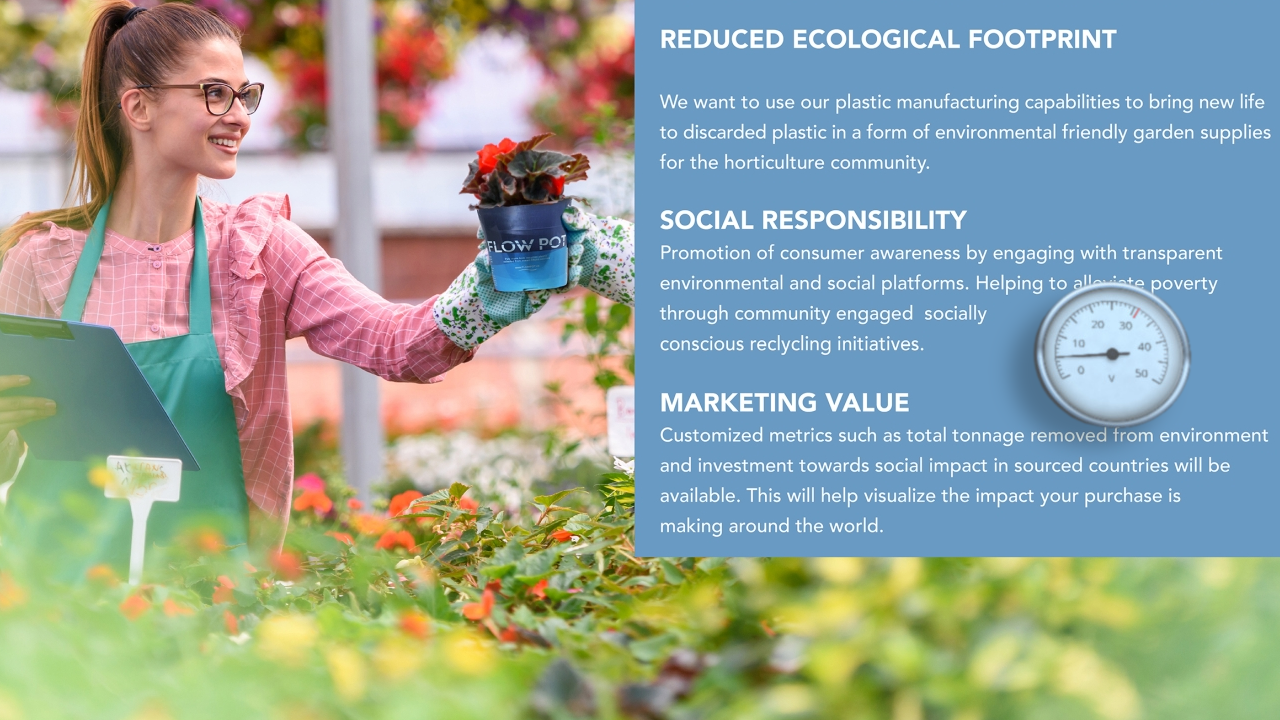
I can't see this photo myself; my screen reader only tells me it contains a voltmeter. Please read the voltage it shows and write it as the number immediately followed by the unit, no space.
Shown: 5V
